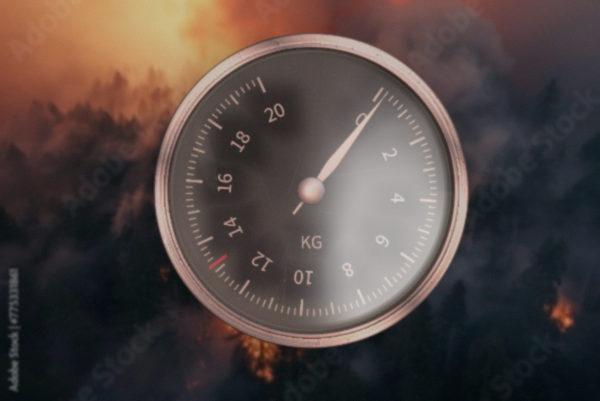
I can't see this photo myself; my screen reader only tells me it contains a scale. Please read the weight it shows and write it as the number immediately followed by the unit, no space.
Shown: 0.2kg
